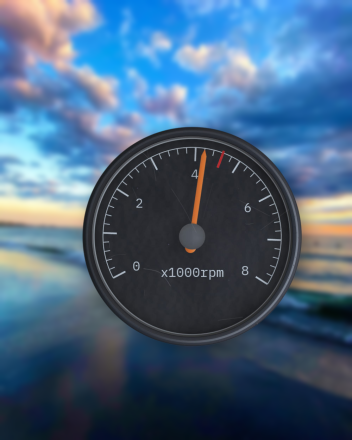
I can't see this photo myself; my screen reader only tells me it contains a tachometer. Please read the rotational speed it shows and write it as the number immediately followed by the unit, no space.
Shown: 4200rpm
